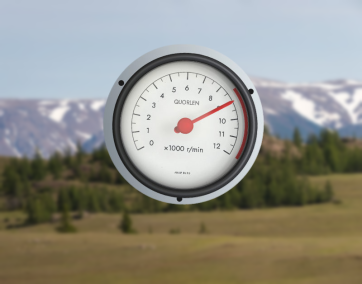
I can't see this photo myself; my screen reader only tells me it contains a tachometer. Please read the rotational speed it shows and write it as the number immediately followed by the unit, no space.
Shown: 9000rpm
